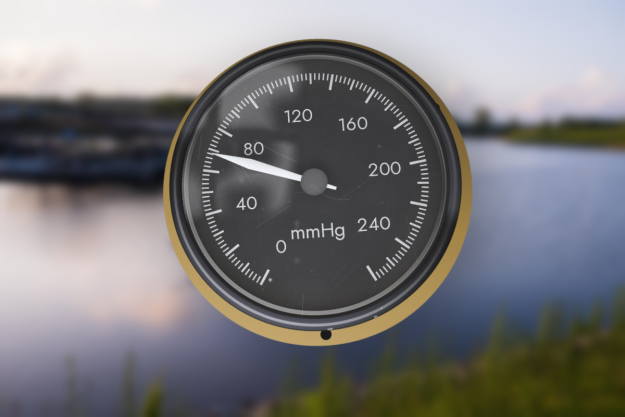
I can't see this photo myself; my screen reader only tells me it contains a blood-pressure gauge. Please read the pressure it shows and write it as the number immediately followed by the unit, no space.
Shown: 68mmHg
